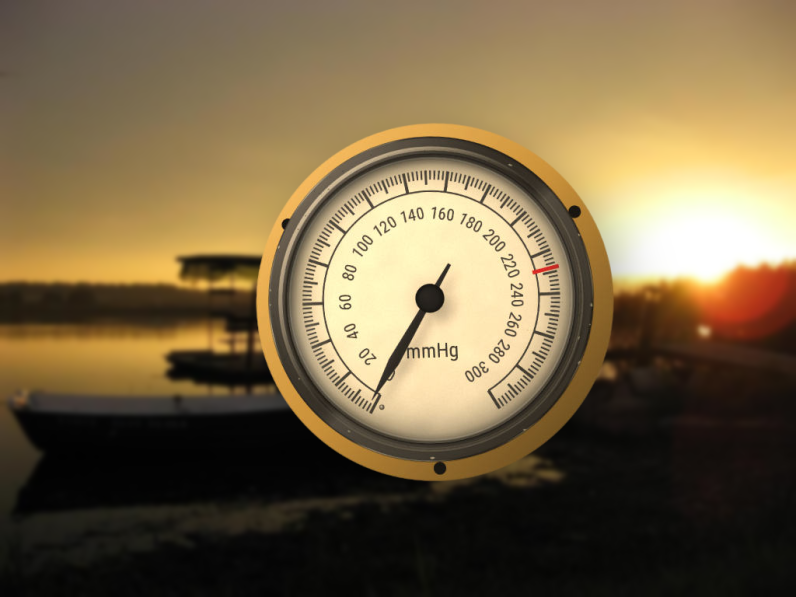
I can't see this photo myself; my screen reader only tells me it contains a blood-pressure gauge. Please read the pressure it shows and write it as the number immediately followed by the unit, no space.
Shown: 2mmHg
